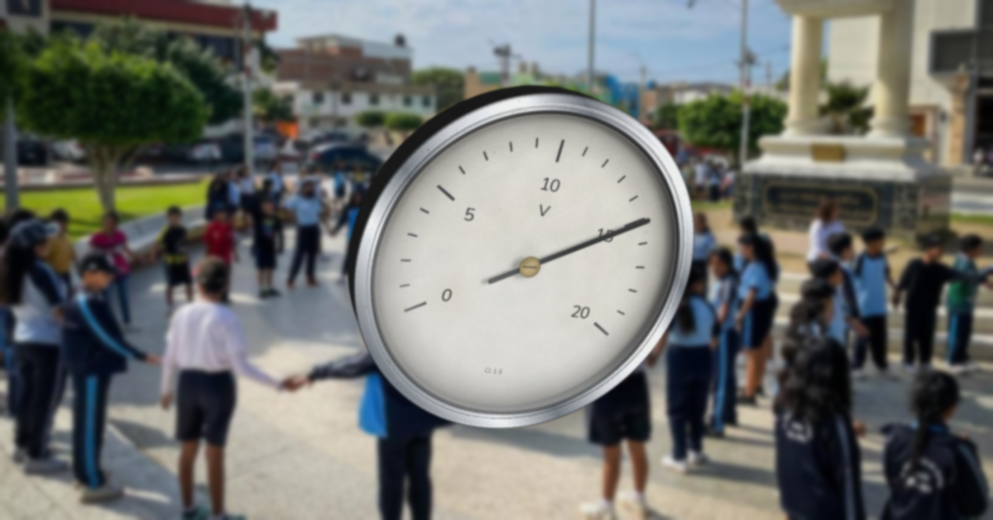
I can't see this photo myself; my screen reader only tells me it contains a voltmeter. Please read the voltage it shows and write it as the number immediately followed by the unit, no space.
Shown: 15V
